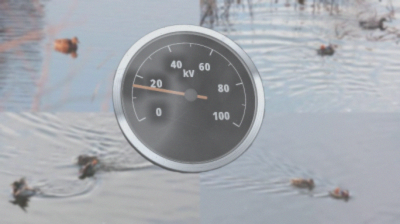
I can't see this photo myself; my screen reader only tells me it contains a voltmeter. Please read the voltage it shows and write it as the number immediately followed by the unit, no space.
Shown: 15kV
